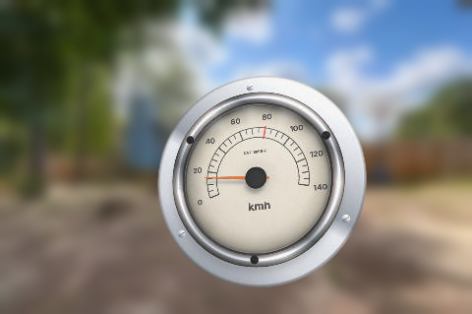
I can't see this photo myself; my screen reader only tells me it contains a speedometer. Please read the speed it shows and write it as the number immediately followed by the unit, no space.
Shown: 15km/h
